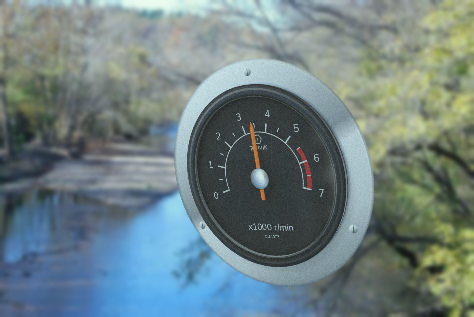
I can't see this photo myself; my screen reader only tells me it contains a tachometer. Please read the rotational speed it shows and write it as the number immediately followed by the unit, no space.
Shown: 3500rpm
